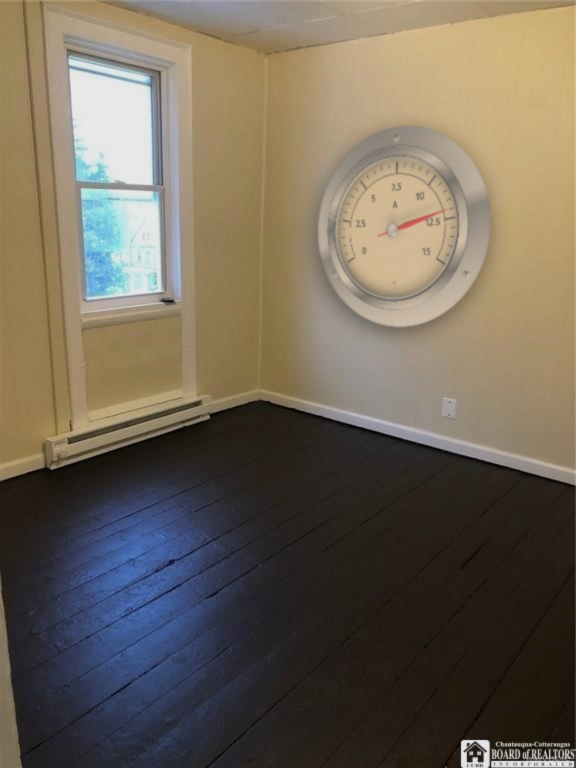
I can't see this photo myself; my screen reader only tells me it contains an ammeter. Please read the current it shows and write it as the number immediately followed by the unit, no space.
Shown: 12A
